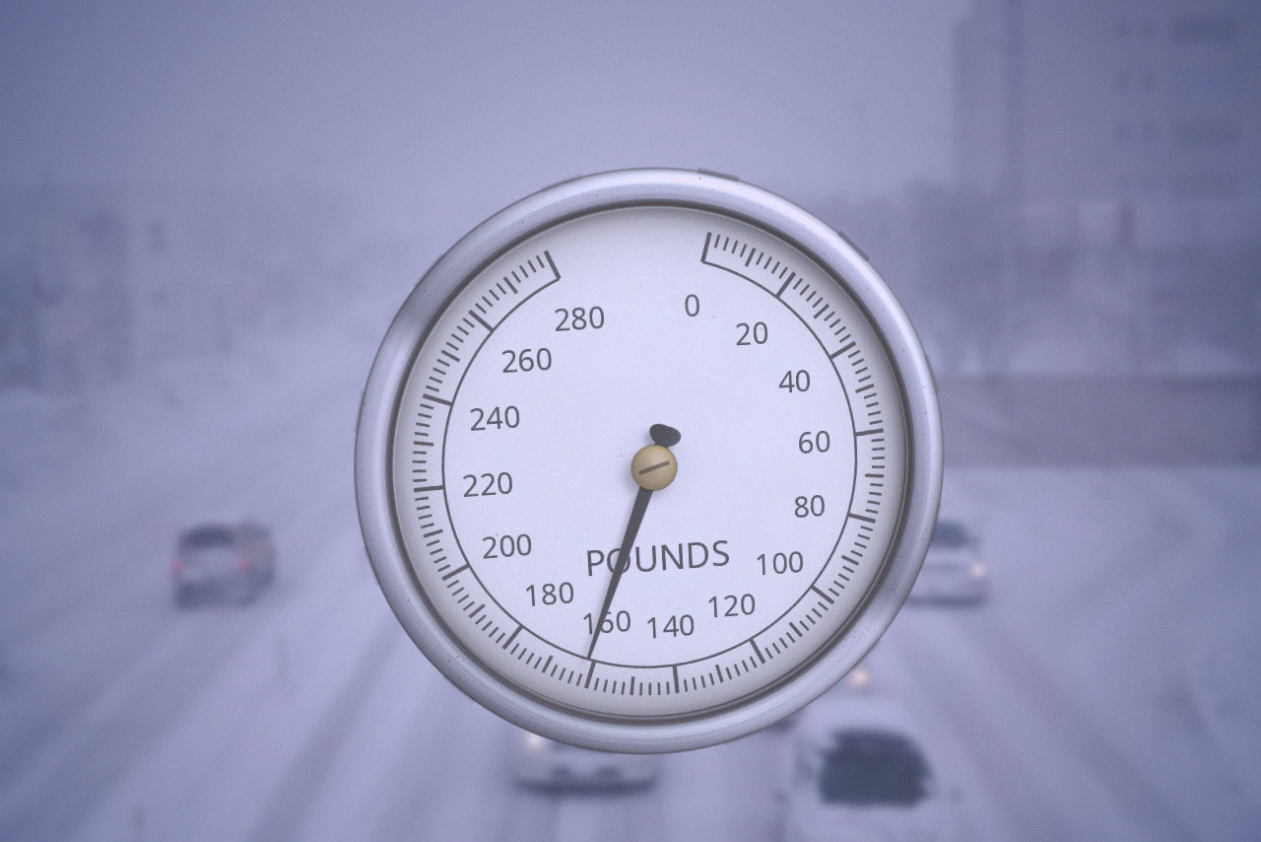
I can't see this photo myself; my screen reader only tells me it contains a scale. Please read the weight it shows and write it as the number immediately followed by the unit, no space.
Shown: 162lb
